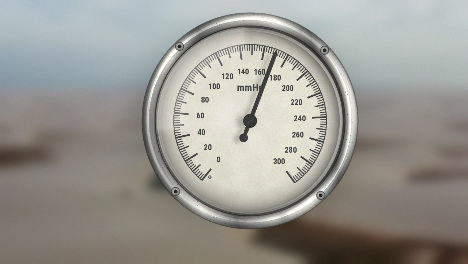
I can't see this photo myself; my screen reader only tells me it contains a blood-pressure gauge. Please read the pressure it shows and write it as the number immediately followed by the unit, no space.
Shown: 170mmHg
